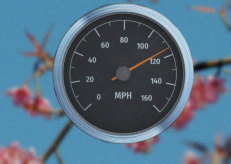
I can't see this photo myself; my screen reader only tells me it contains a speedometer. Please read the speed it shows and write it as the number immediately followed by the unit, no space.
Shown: 115mph
